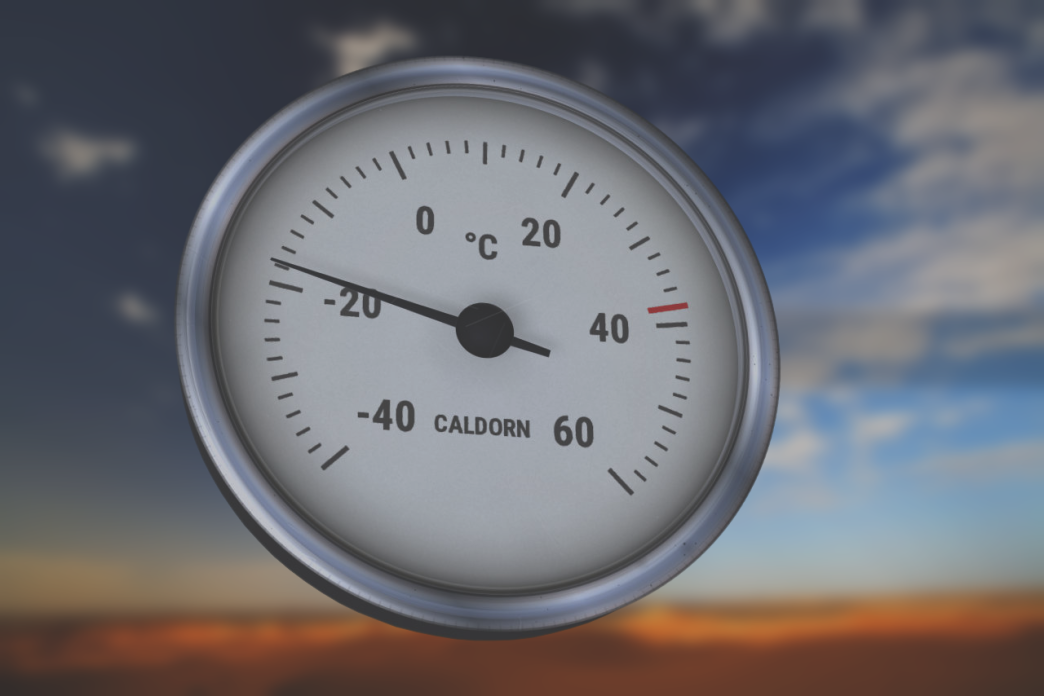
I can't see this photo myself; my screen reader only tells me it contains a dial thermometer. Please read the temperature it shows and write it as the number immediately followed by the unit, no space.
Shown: -18°C
